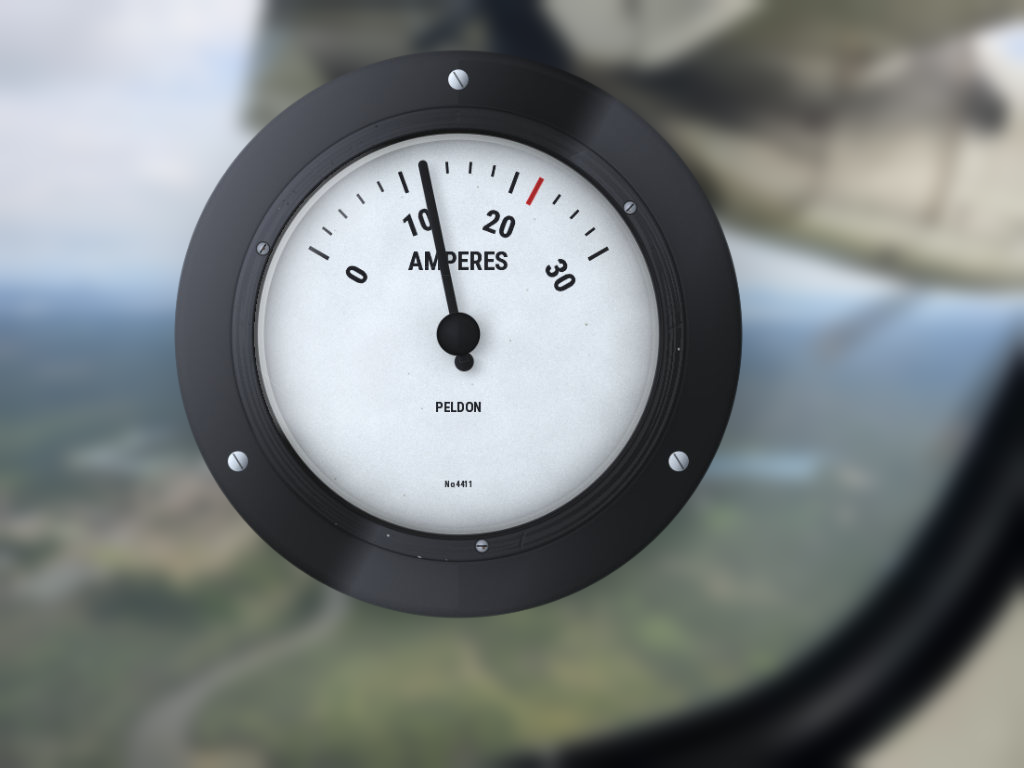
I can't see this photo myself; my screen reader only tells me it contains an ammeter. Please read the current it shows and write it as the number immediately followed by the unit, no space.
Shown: 12A
